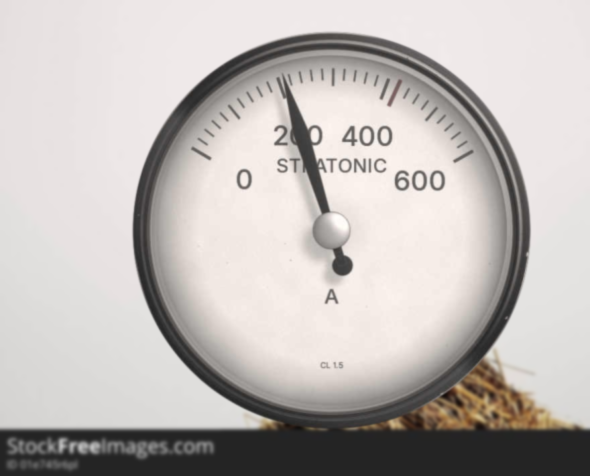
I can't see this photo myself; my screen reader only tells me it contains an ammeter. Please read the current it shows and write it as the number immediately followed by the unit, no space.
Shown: 210A
